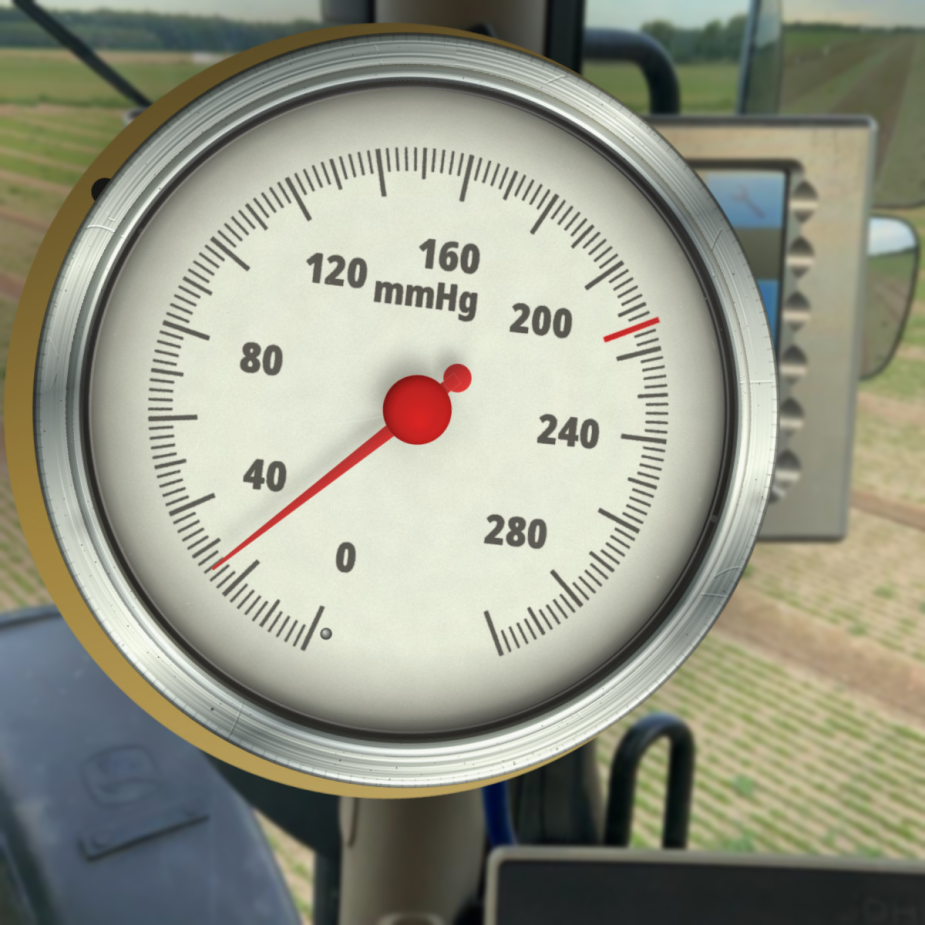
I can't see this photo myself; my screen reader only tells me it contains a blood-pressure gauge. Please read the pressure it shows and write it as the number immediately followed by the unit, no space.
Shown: 26mmHg
